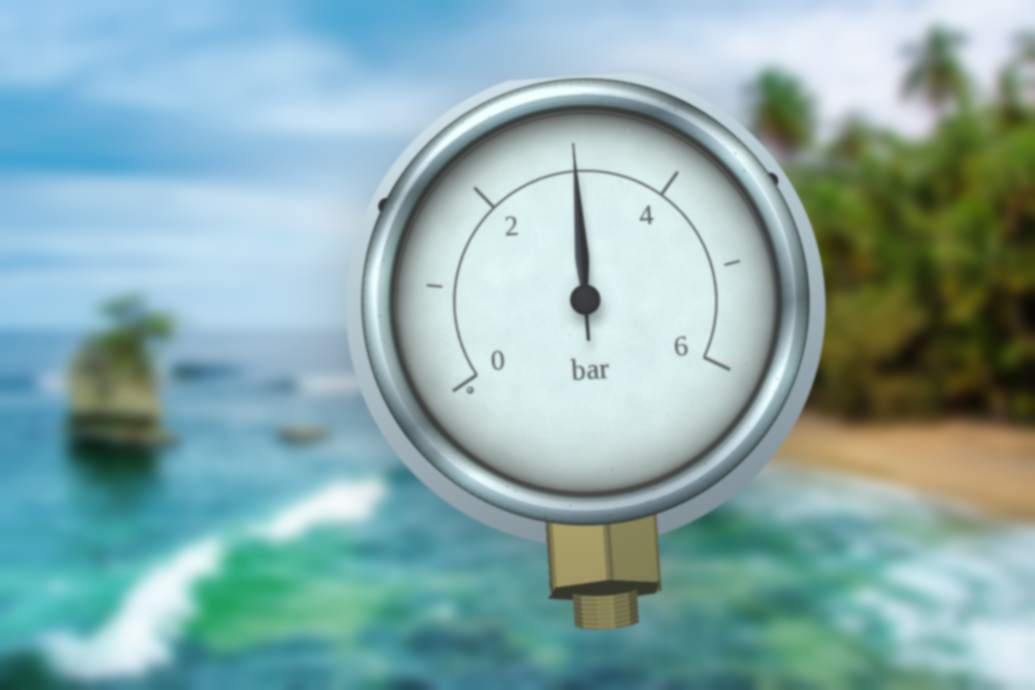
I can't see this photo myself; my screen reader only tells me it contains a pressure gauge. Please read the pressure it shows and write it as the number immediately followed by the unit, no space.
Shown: 3bar
